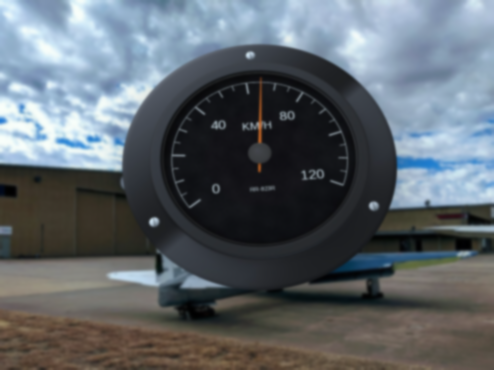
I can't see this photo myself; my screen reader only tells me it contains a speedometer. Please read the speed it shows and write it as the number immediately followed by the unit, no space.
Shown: 65km/h
